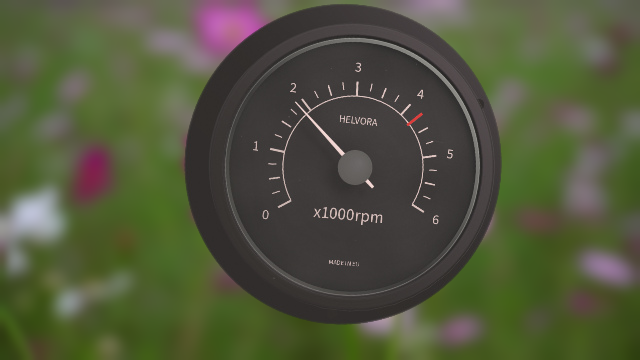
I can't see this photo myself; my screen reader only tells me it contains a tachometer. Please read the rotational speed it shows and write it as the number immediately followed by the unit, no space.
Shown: 1875rpm
